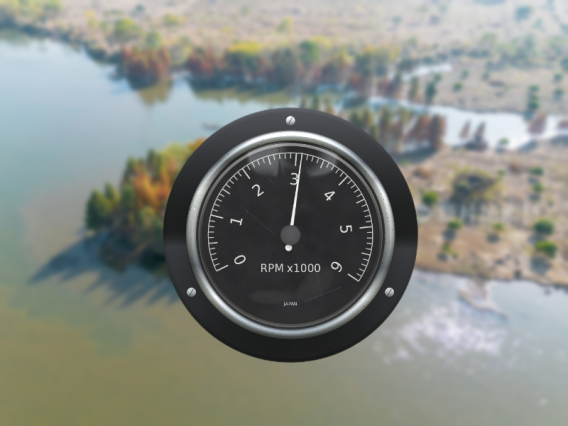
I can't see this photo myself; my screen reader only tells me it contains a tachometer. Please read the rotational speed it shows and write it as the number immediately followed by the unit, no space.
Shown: 3100rpm
